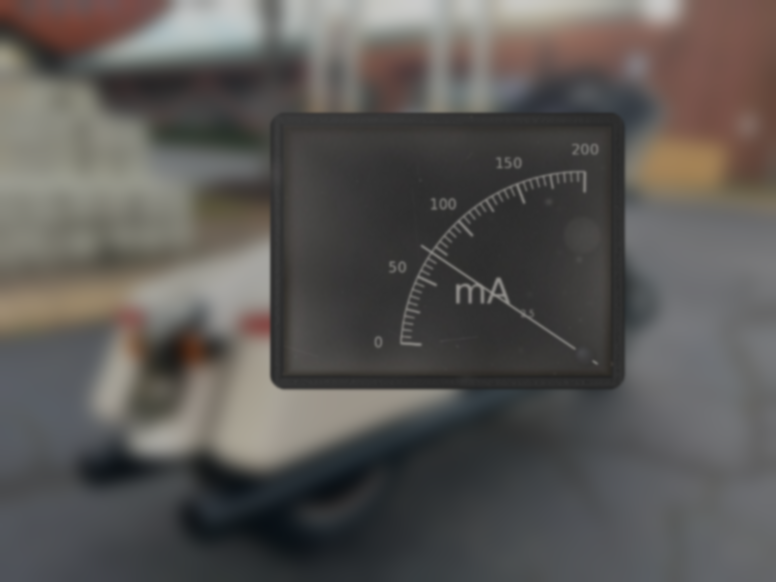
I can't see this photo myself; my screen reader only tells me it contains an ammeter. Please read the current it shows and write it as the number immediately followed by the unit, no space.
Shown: 70mA
